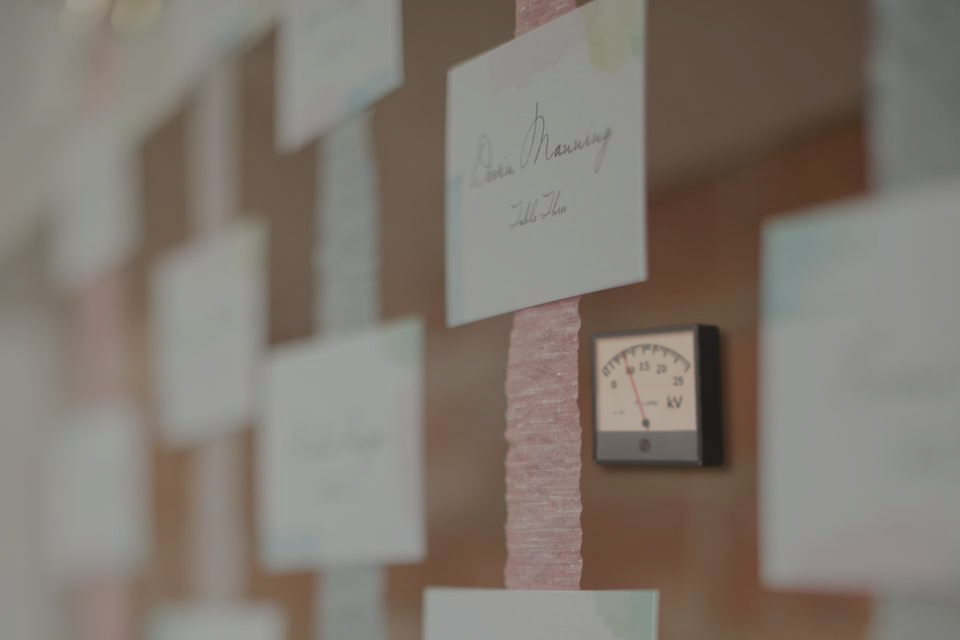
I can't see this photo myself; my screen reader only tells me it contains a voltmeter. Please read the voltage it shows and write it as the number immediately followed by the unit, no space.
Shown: 10kV
